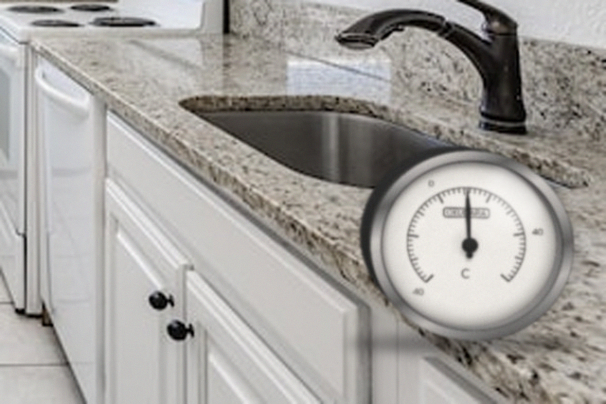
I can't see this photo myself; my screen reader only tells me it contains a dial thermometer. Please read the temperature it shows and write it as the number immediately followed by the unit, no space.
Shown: 10°C
